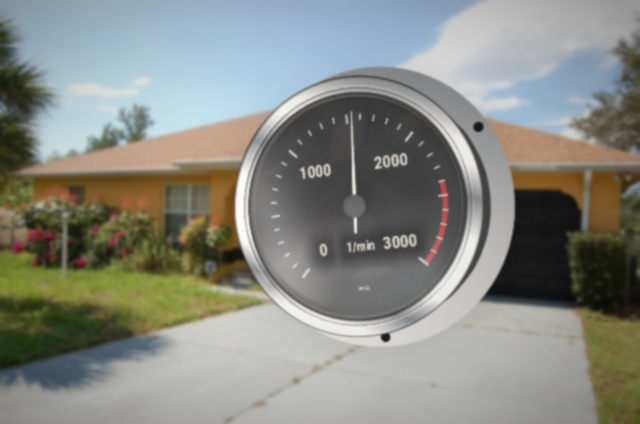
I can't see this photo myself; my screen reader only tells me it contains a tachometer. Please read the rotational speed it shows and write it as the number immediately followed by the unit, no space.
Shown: 1550rpm
